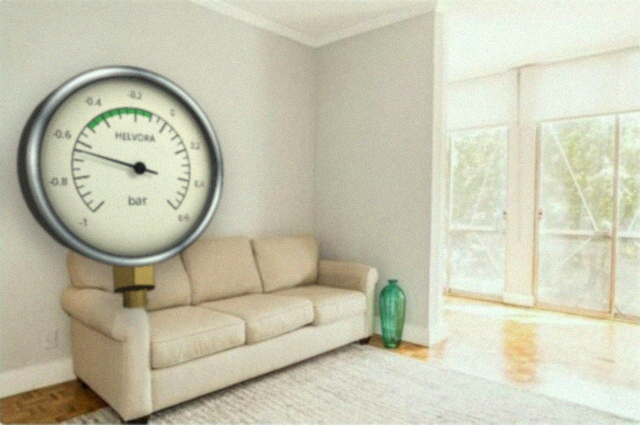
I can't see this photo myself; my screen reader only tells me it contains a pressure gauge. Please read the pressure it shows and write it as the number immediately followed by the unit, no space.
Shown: -0.65bar
